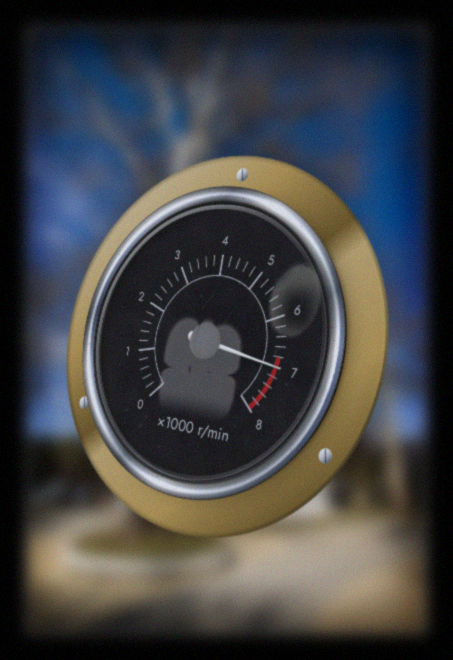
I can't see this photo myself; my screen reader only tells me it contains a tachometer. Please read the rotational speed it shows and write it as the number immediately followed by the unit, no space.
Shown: 7000rpm
